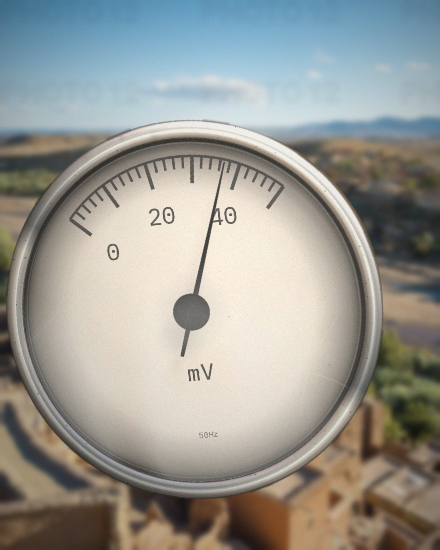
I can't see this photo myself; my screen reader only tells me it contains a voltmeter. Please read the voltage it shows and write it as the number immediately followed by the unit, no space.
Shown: 37mV
